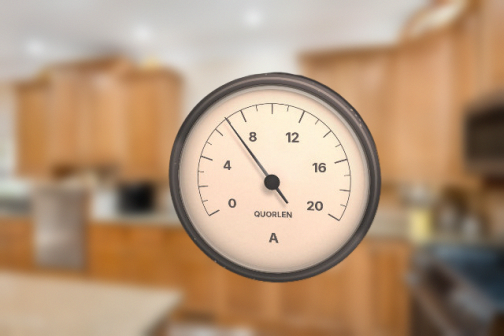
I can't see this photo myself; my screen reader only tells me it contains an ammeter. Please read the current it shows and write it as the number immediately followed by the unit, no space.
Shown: 7A
